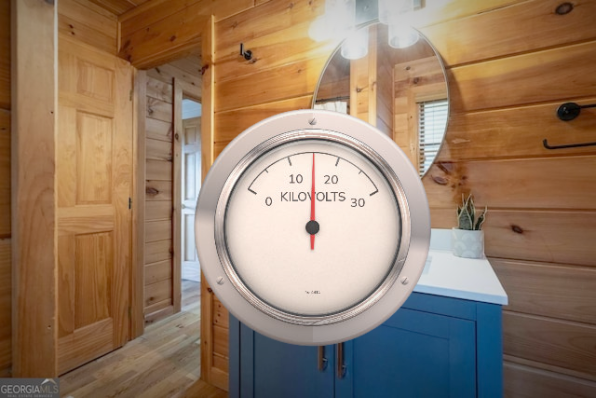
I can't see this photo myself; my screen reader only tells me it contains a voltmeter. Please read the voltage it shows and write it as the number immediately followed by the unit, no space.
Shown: 15kV
